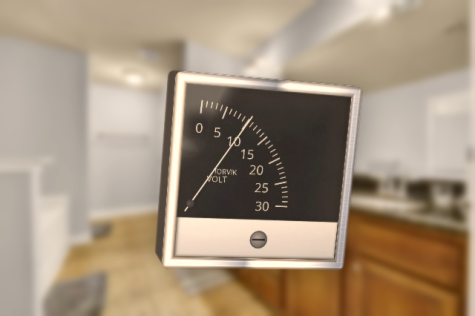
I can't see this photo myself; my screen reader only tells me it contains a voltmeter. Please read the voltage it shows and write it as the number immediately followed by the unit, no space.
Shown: 10V
